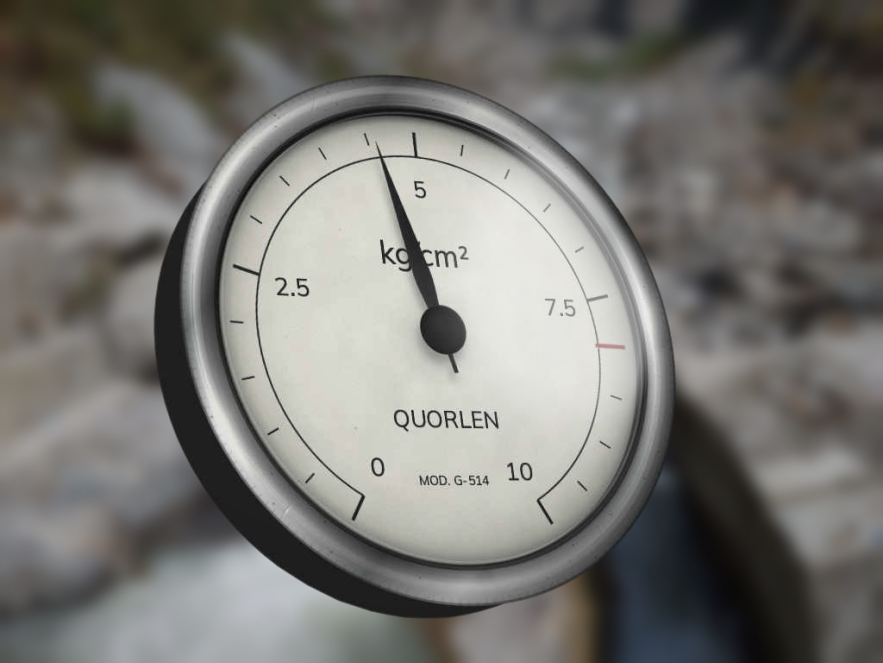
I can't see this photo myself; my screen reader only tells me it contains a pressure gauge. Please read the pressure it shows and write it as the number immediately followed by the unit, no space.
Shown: 4.5kg/cm²
